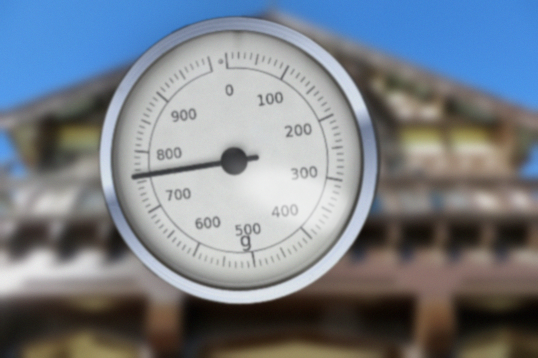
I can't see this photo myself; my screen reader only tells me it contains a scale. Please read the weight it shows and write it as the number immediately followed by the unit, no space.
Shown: 760g
